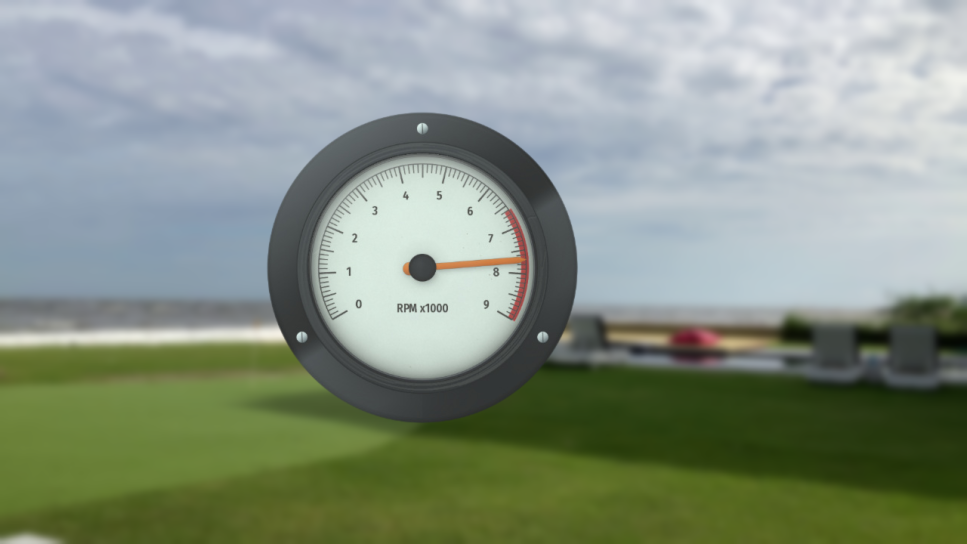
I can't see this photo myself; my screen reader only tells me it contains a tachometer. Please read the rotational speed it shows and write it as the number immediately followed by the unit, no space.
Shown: 7700rpm
